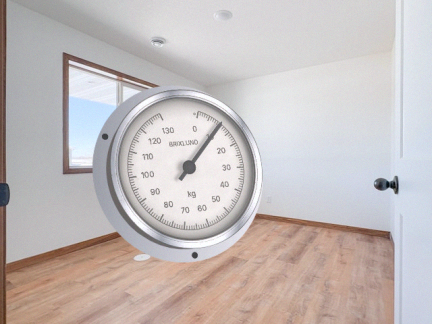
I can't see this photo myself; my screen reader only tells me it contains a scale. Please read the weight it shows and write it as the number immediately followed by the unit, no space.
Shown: 10kg
